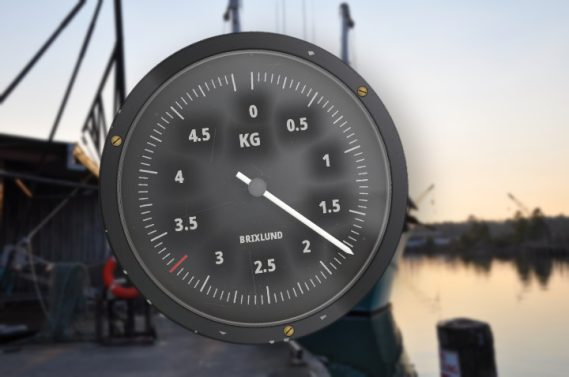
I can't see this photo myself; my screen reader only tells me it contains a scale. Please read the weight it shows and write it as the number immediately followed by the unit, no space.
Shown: 1.8kg
